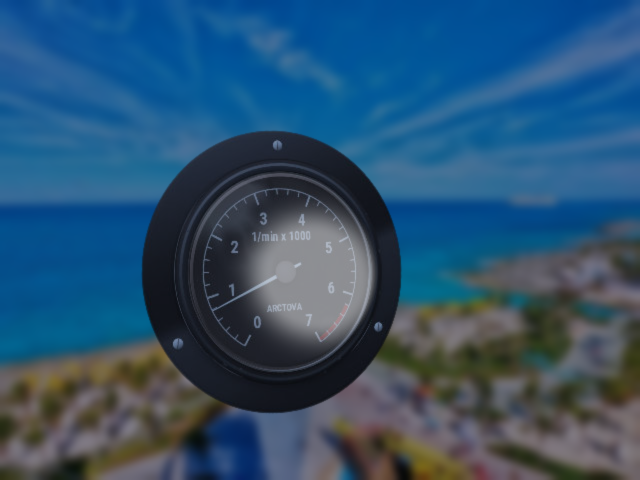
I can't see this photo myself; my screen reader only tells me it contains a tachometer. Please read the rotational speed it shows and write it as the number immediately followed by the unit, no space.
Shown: 800rpm
